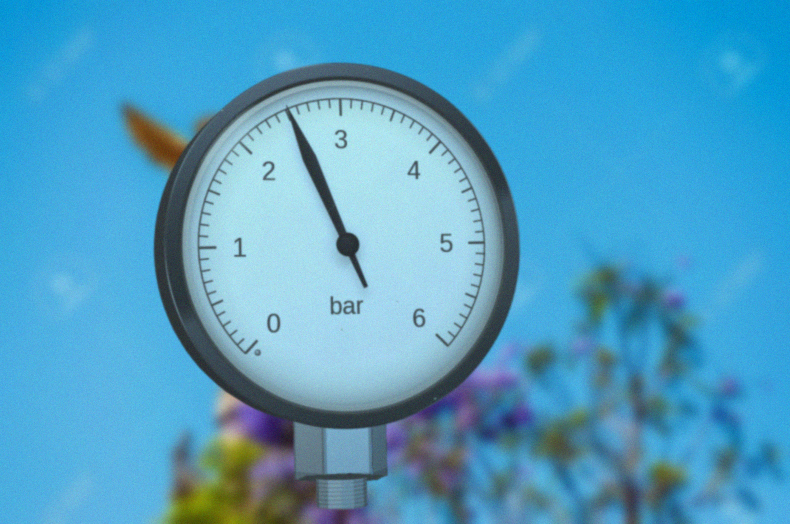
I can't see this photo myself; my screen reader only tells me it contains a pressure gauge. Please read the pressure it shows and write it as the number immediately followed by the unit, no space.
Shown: 2.5bar
